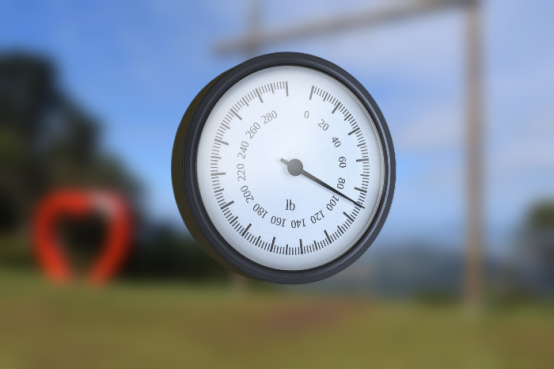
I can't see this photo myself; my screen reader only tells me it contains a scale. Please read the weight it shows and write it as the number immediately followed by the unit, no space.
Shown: 90lb
